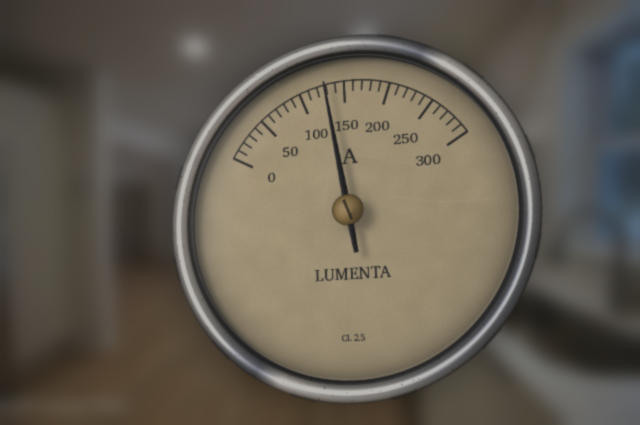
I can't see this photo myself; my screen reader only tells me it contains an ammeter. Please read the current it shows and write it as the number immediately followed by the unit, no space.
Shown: 130A
